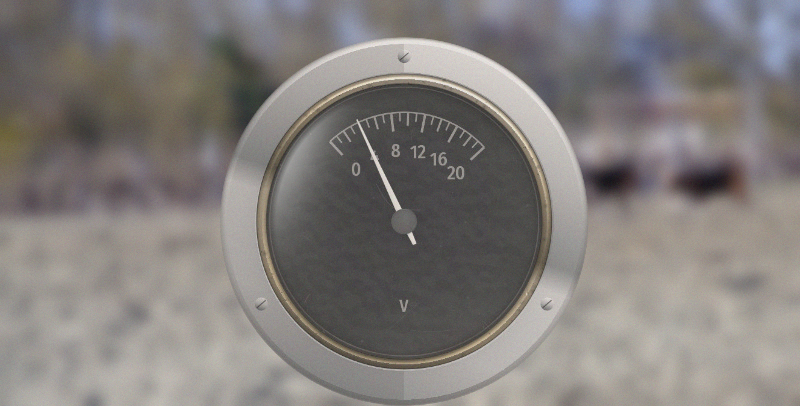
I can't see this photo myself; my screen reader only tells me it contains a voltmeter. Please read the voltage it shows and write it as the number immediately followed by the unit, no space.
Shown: 4V
